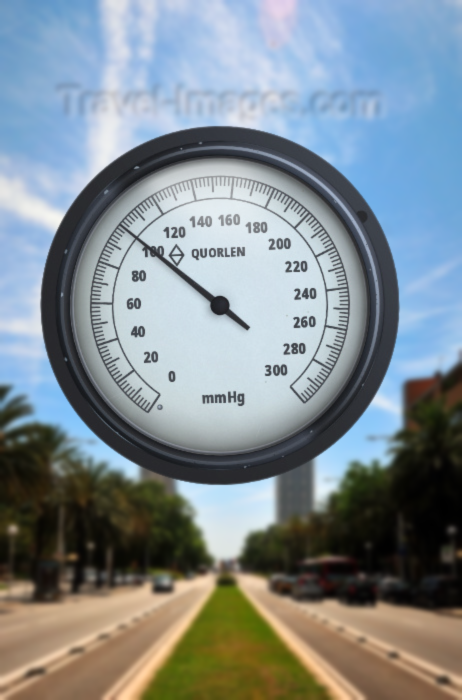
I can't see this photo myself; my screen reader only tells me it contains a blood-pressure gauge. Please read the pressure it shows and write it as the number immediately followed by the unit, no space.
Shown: 100mmHg
